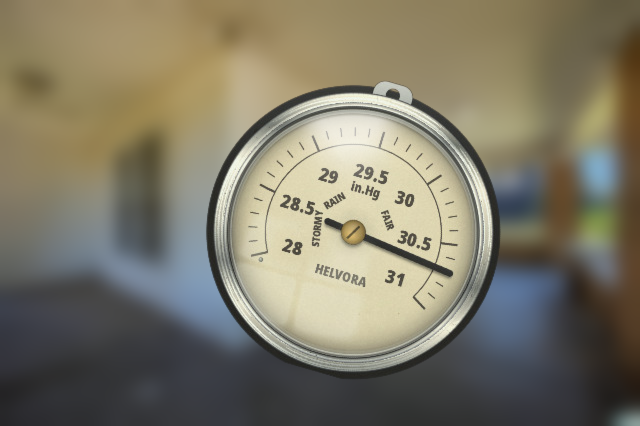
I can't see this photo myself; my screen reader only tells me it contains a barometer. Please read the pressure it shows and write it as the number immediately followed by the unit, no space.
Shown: 30.7inHg
